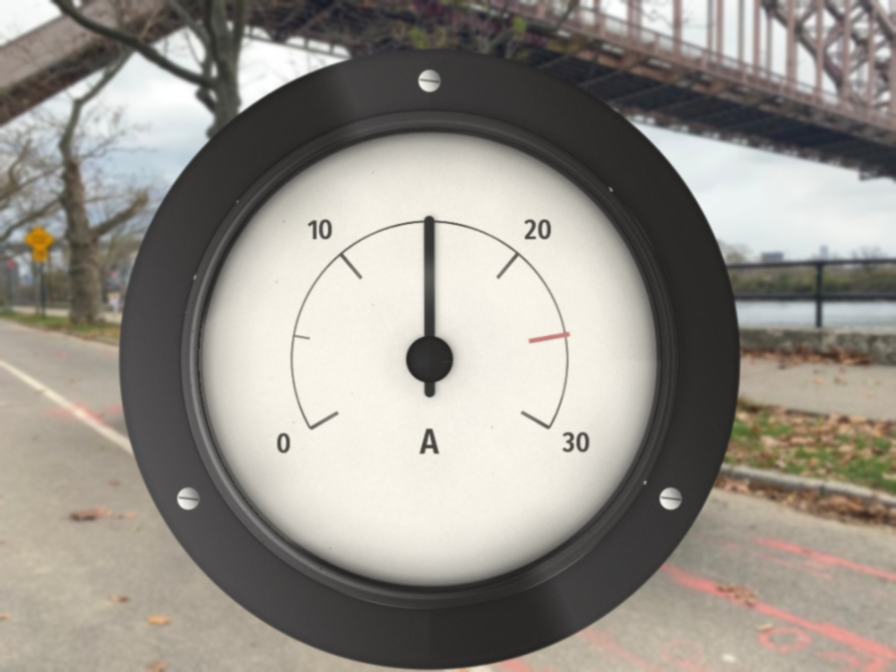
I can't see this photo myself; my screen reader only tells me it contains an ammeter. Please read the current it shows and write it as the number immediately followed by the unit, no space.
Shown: 15A
